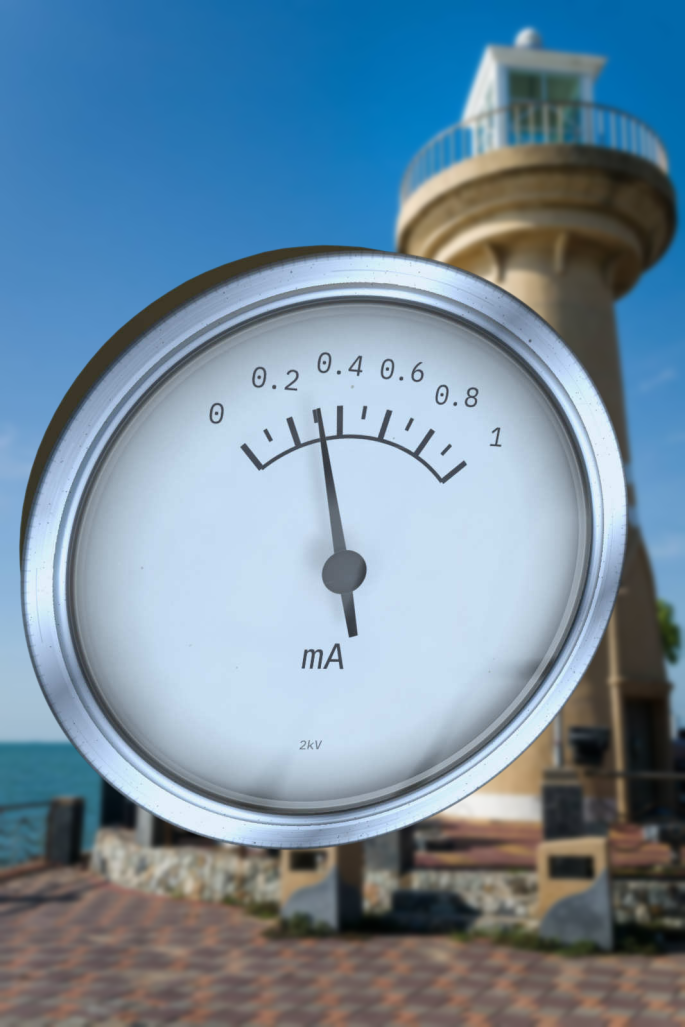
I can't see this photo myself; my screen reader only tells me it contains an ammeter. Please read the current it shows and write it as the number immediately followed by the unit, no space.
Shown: 0.3mA
